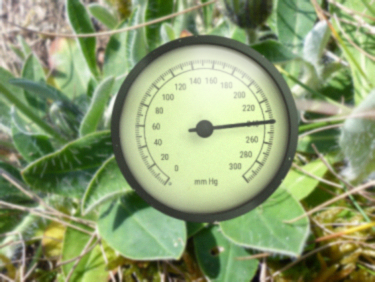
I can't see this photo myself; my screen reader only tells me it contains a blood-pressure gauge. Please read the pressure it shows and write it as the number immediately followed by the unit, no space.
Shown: 240mmHg
